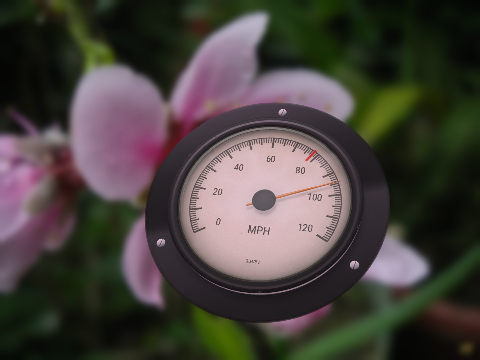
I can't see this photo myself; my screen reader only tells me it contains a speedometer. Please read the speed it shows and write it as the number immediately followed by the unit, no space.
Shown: 95mph
